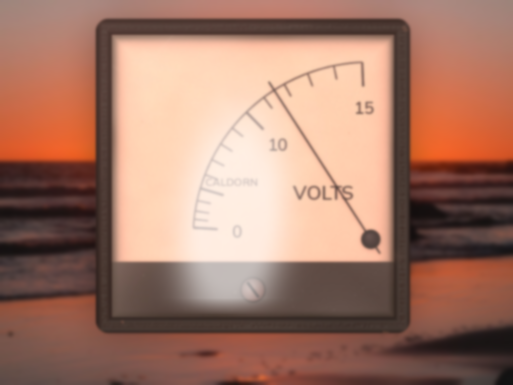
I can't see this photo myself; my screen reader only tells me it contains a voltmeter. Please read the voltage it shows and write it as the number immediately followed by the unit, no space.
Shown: 11.5V
